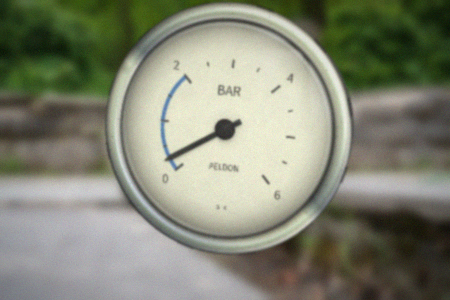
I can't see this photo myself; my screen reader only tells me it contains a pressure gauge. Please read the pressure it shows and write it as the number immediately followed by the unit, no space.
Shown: 0.25bar
